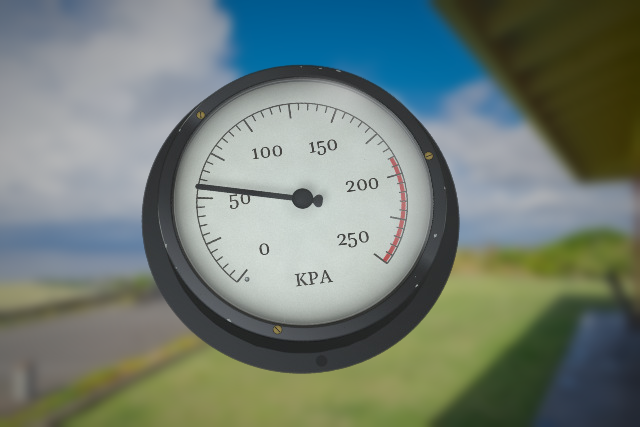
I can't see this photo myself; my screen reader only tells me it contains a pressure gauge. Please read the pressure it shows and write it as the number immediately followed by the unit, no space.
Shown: 55kPa
